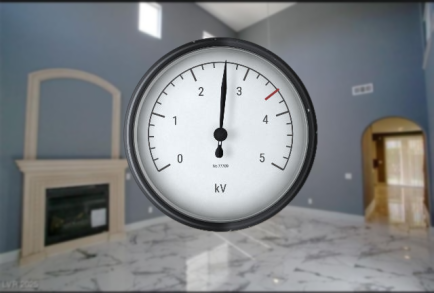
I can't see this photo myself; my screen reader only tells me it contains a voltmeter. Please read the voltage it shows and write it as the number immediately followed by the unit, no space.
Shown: 2.6kV
